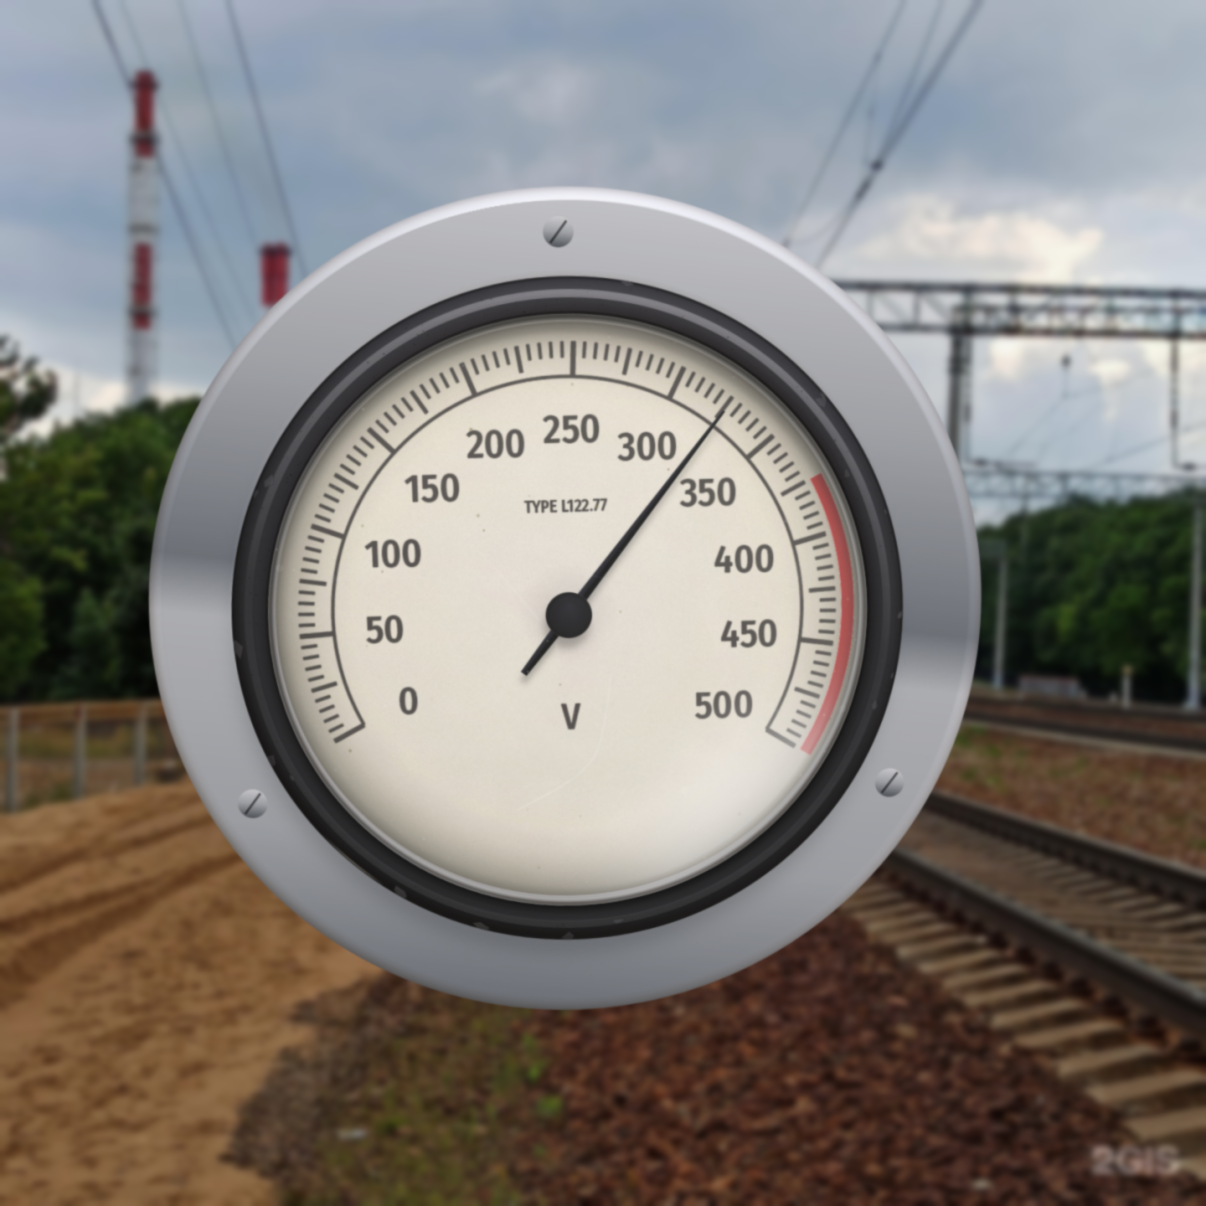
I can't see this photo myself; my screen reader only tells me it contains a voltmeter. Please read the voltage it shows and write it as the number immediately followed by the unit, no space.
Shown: 325V
